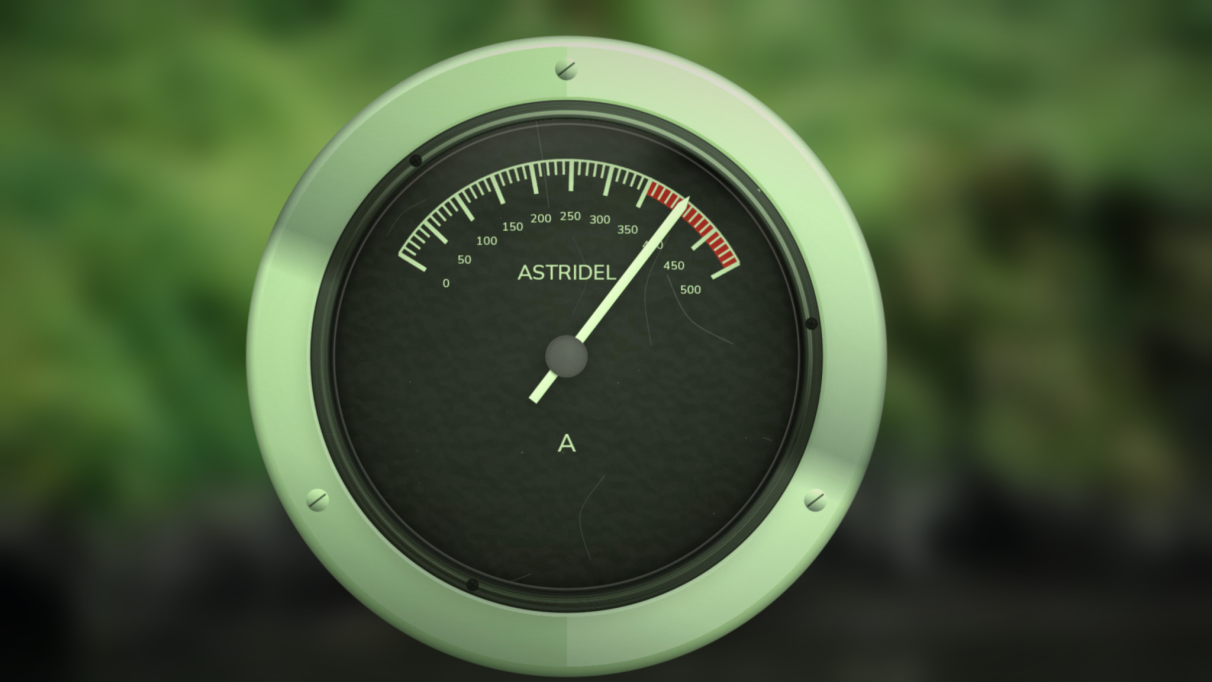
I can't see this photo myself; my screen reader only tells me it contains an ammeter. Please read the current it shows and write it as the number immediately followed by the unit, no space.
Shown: 400A
